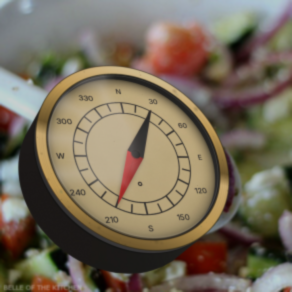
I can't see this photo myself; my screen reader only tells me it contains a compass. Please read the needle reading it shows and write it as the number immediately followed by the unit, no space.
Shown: 210°
